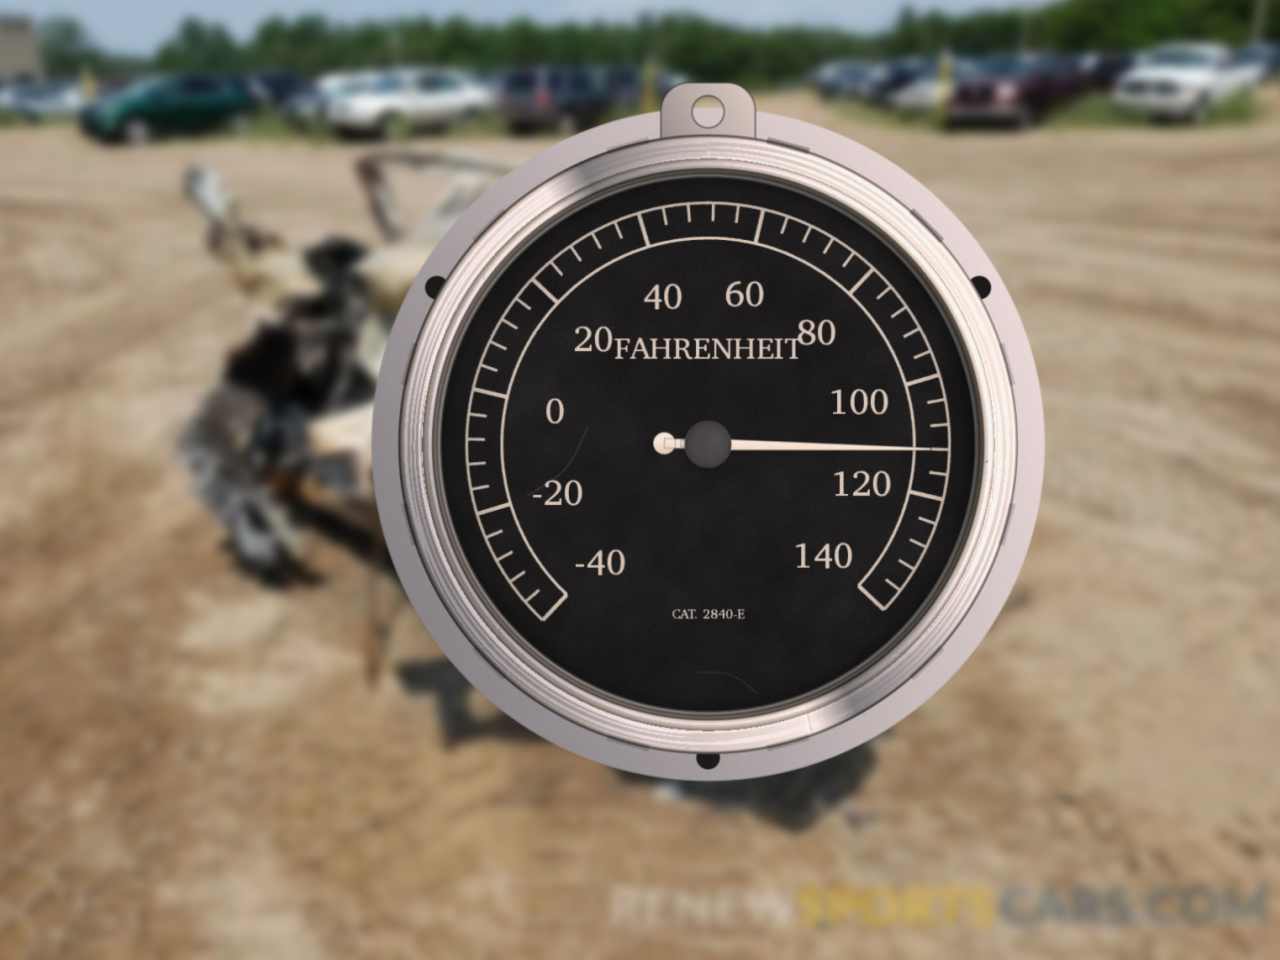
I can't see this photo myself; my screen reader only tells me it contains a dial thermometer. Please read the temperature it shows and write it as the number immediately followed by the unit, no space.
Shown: 112°F
